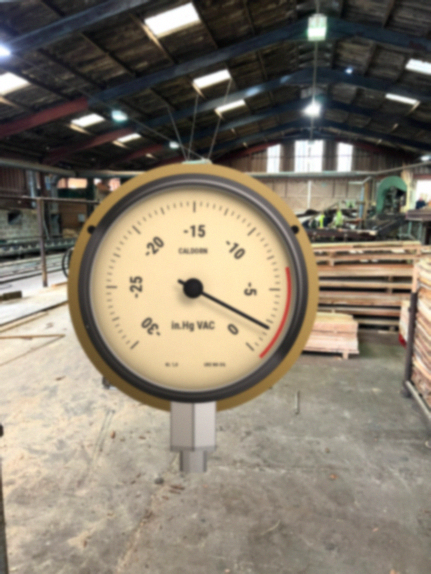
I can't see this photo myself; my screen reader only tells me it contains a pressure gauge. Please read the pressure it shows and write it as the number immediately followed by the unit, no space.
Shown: -2inHg
